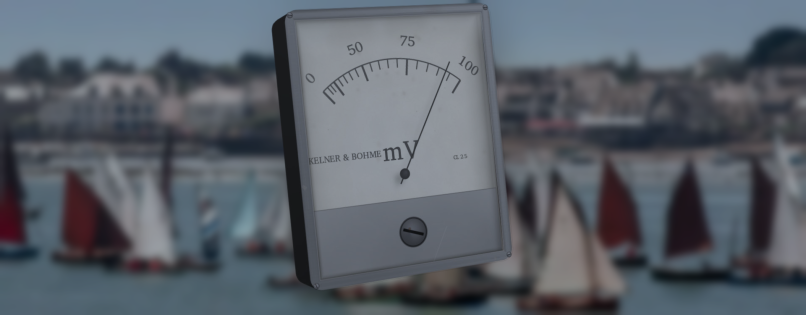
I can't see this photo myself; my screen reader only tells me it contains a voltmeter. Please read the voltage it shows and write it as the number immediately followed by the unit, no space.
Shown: 92.5mV
